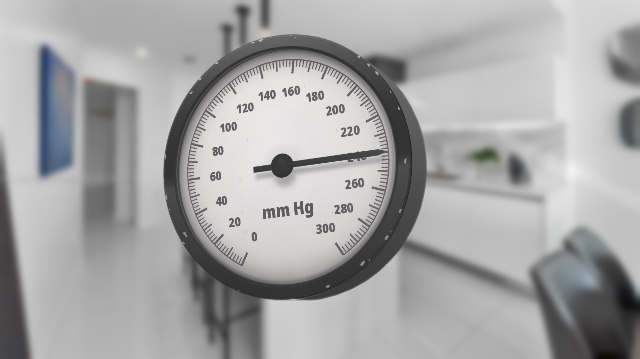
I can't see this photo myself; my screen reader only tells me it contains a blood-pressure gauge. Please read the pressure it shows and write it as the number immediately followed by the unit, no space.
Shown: 240mmHg
